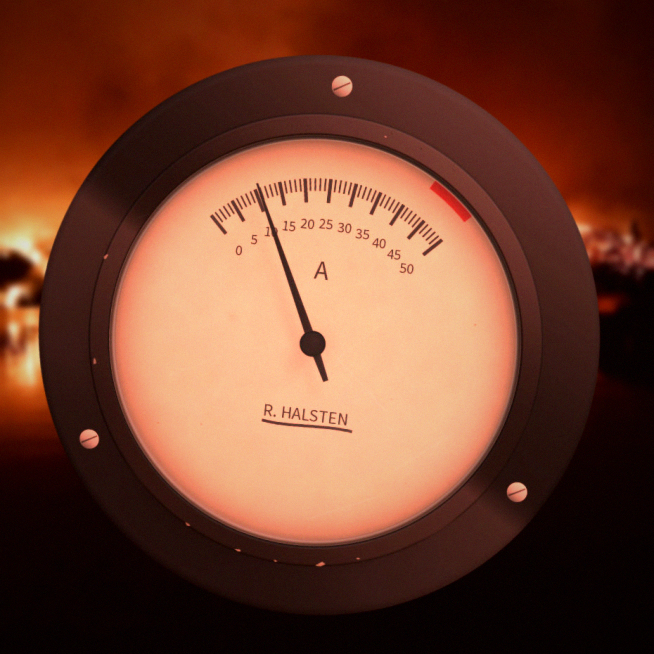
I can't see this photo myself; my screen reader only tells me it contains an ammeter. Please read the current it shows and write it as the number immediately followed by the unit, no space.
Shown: 11A
